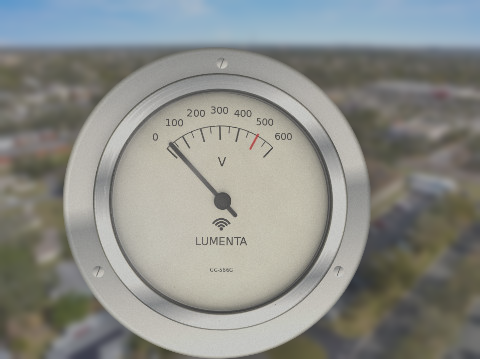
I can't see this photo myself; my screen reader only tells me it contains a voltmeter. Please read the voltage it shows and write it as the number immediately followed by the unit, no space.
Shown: 25V
